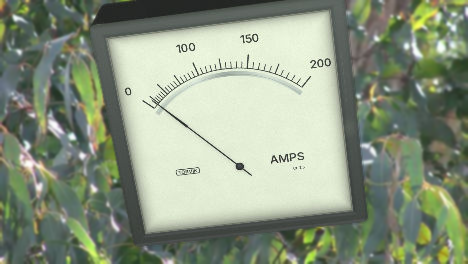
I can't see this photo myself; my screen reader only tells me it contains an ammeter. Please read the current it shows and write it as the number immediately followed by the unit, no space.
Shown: 25A
